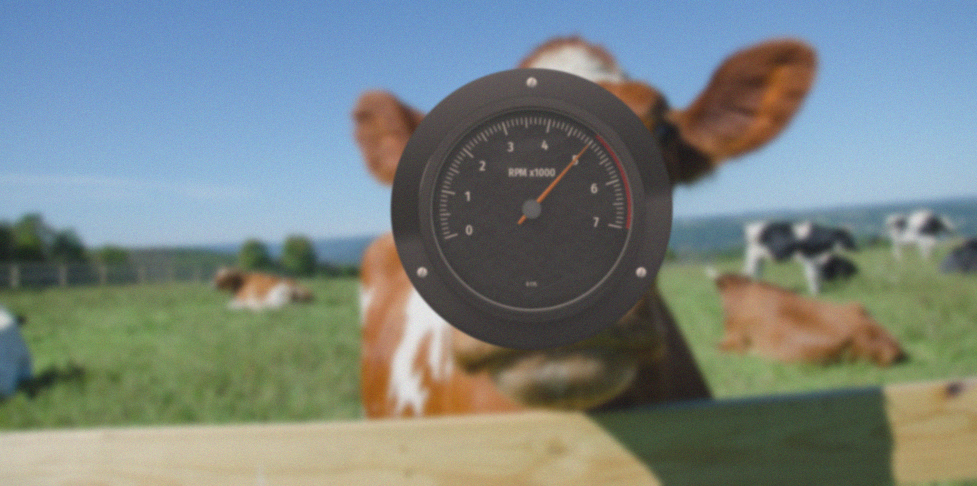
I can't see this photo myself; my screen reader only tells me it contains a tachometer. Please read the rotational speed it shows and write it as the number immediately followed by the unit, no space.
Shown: 5000rpm
